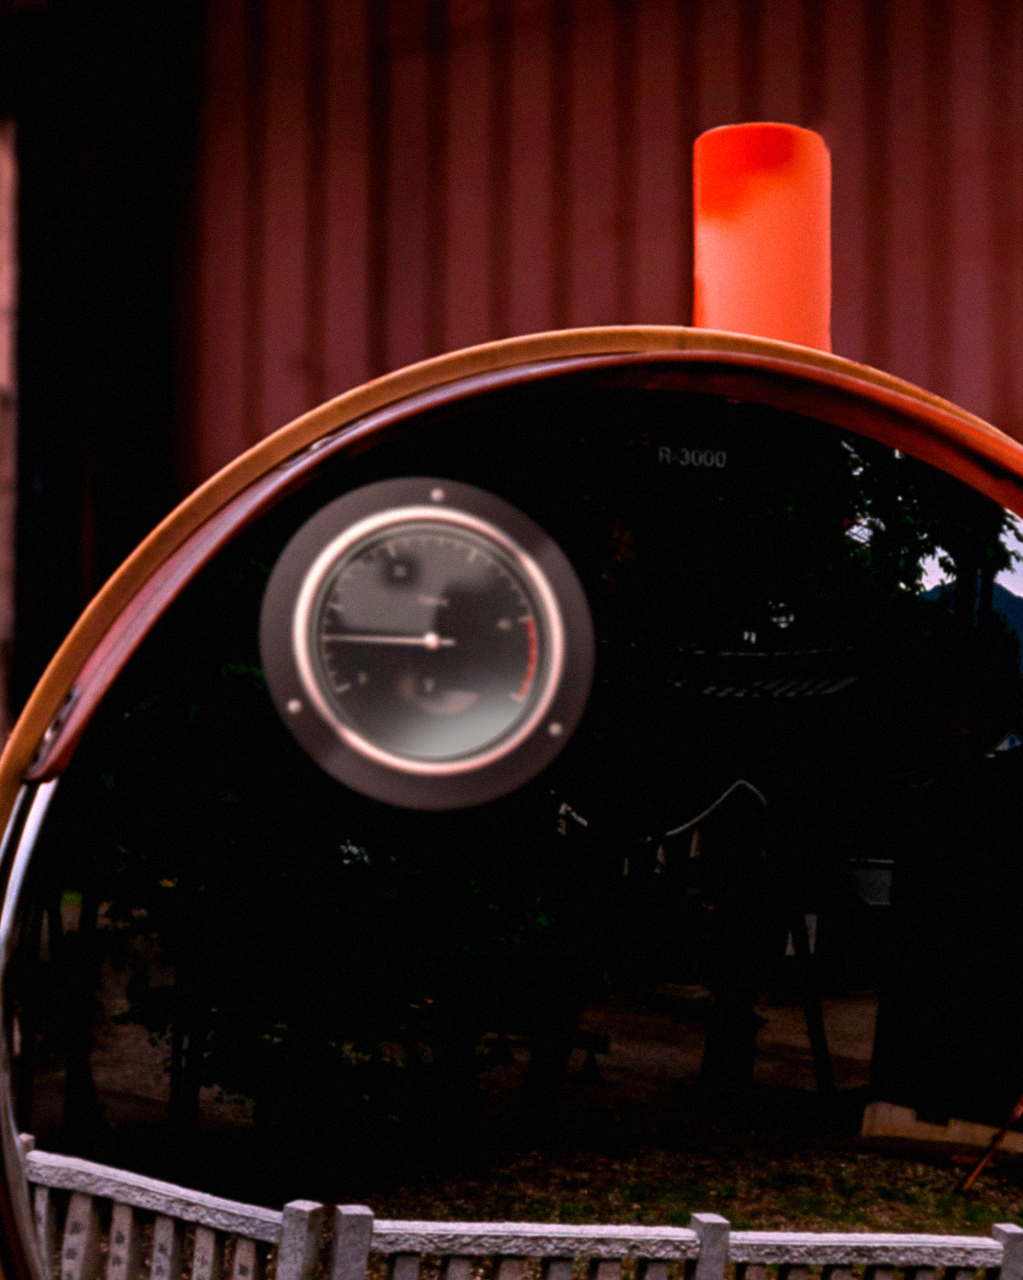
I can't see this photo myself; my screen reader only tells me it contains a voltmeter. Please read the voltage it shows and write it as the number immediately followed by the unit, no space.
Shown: 6V
